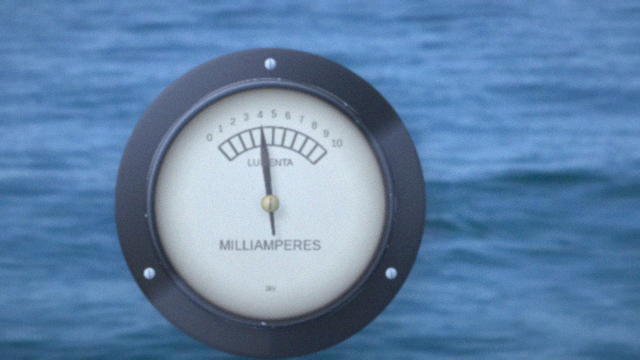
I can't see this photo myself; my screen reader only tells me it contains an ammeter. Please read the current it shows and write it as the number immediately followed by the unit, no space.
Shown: 4mA
